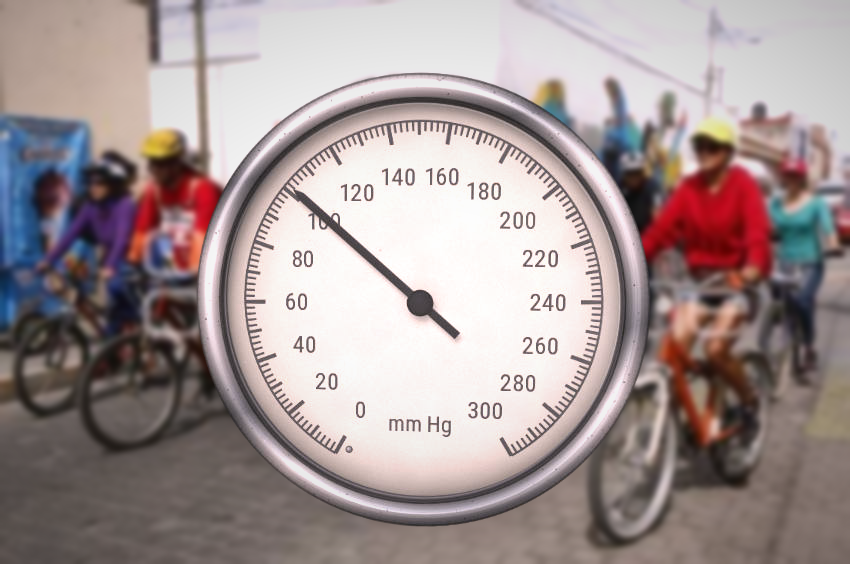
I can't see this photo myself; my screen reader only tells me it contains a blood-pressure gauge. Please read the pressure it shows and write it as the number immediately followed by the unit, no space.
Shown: 102mmHg
